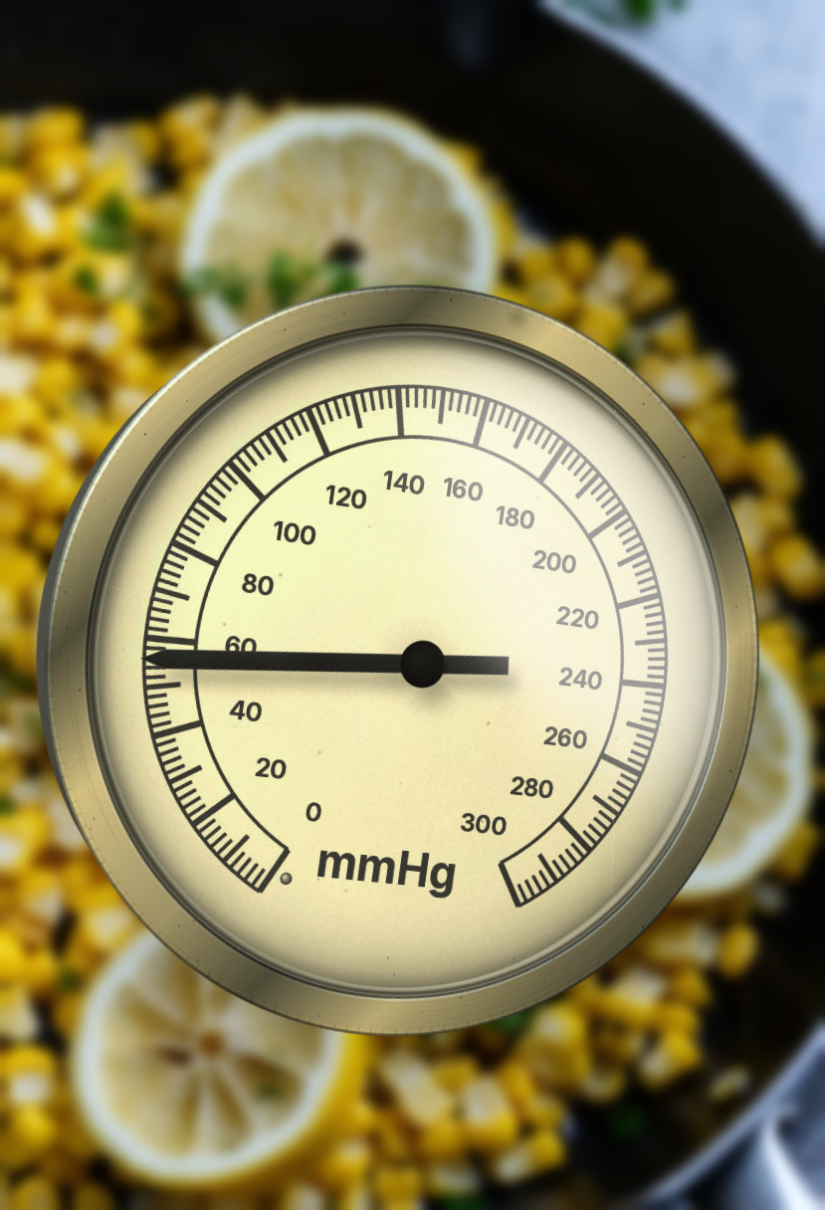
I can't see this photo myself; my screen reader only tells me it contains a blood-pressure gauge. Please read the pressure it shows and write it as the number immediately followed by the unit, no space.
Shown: 56mmHg
